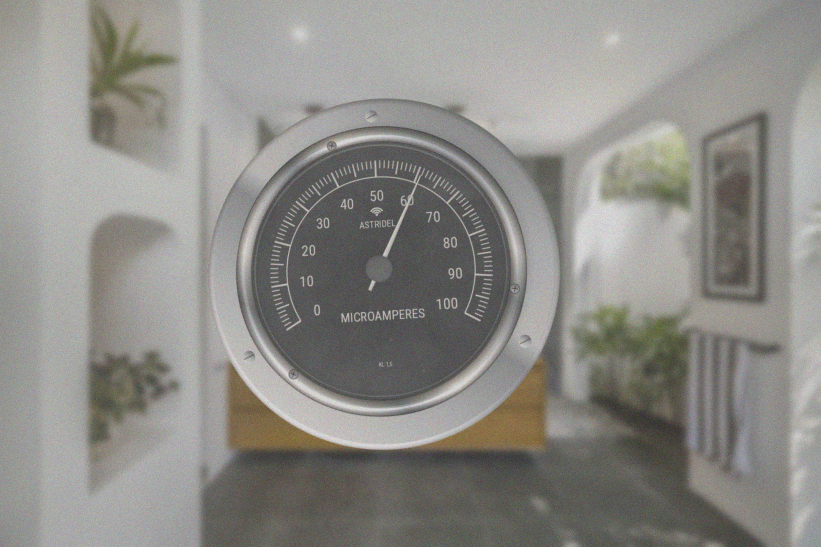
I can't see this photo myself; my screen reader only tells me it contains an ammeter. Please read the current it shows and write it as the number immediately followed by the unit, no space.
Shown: 61µA
